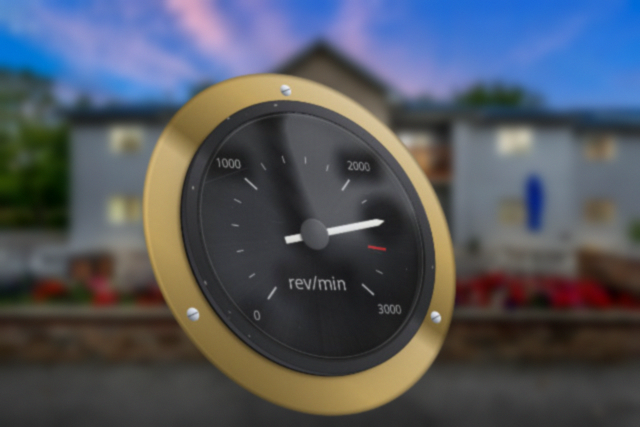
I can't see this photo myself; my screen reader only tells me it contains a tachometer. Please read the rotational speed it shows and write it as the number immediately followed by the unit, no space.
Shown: 2400rpm
